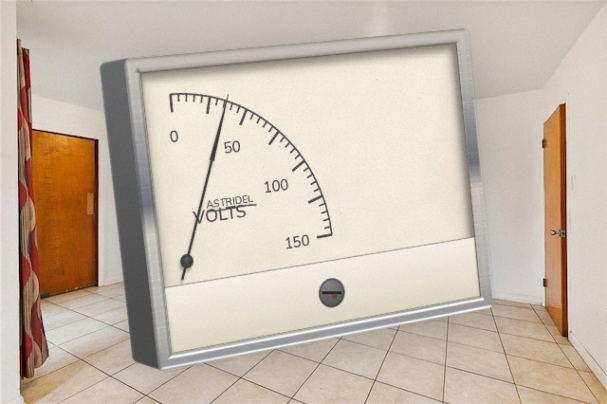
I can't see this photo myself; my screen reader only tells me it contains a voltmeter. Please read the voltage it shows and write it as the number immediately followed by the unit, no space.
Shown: 35V
